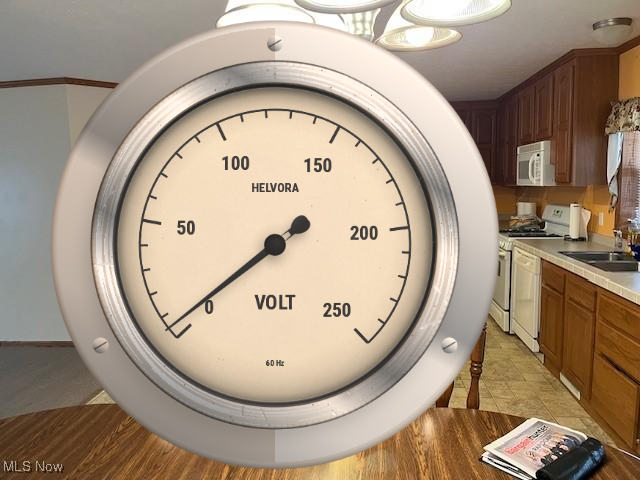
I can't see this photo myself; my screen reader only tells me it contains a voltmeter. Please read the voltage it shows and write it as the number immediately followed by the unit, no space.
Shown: 5V
